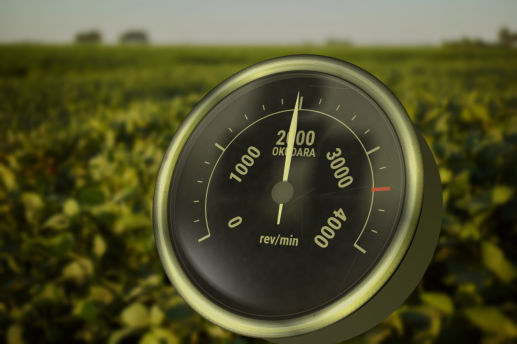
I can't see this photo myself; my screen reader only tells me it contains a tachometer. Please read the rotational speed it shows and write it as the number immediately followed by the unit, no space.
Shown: 2000rpm
